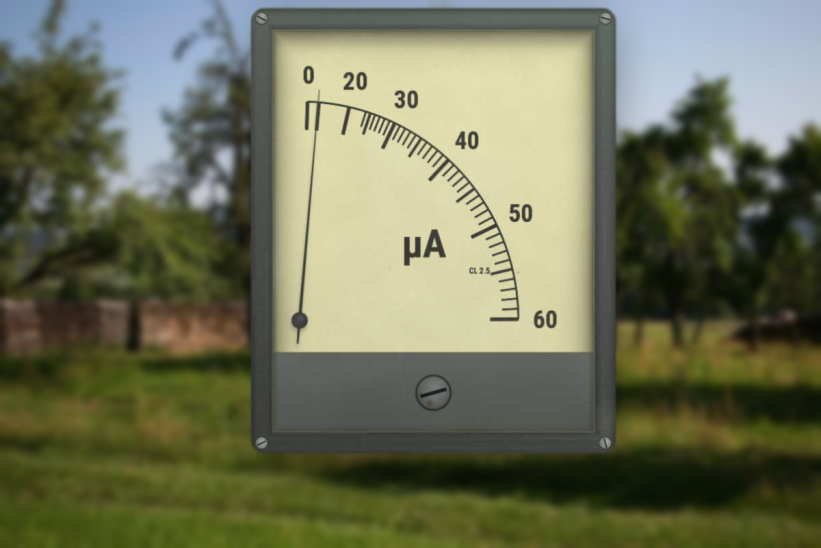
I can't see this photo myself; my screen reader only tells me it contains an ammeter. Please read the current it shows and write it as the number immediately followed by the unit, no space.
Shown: 10µA
